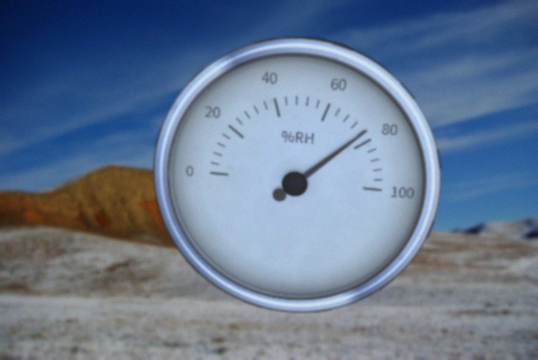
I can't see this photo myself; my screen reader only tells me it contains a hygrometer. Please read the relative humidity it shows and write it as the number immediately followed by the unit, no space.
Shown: 76%
